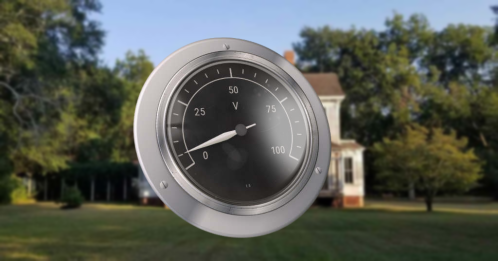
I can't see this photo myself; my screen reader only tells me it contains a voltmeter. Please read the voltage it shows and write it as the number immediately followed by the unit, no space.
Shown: 5V
